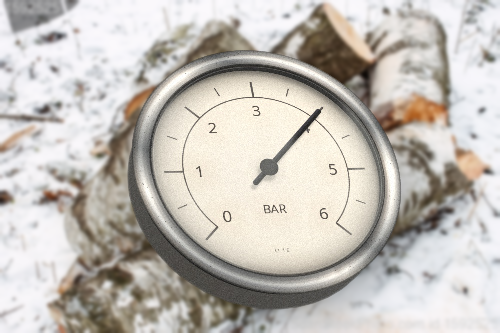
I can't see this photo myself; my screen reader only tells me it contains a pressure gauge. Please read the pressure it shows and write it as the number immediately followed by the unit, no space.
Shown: 4bar
